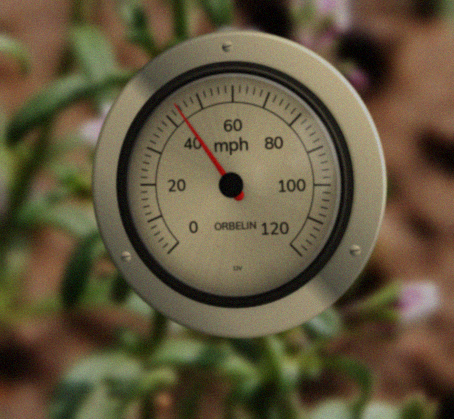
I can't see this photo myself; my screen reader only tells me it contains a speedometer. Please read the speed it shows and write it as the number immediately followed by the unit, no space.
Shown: 44mph
